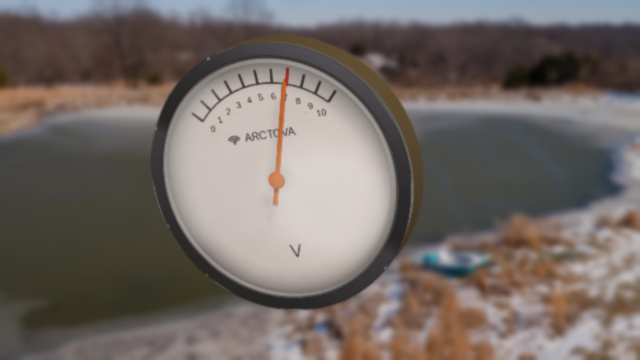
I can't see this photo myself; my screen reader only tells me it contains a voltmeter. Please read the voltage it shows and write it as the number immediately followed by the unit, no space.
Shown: 7V
